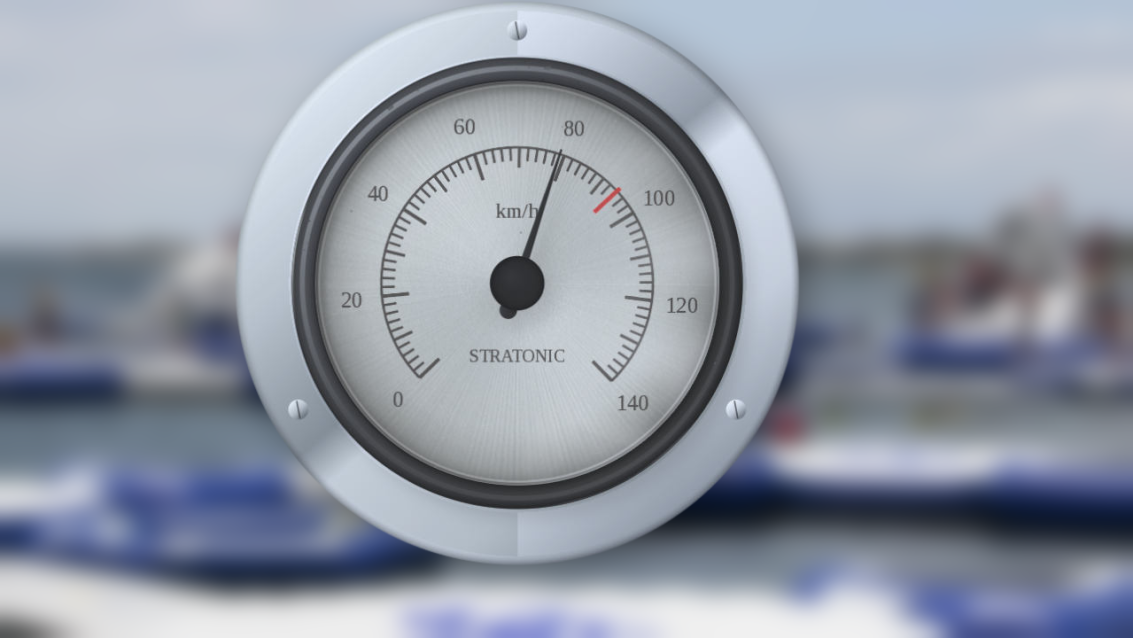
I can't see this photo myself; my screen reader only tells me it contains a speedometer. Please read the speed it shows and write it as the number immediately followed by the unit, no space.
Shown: 79km/h
